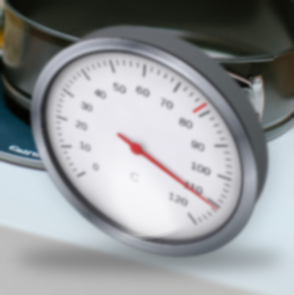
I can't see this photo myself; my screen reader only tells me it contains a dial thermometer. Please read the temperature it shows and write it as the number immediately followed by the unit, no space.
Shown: 110°C
